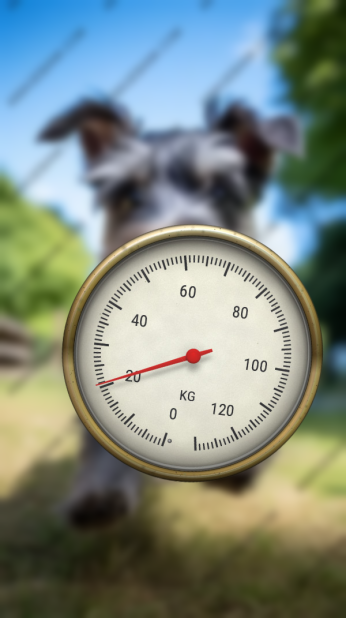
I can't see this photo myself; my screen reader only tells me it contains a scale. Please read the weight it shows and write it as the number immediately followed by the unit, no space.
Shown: 21kg
